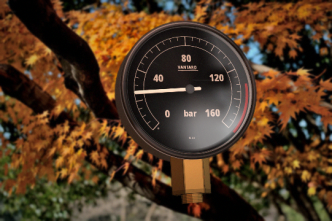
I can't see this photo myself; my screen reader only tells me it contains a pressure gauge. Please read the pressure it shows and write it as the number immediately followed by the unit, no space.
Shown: 25bar
